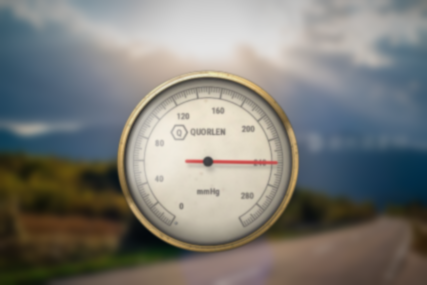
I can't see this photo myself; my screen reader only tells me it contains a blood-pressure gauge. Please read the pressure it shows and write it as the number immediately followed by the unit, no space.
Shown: 240mmHg
